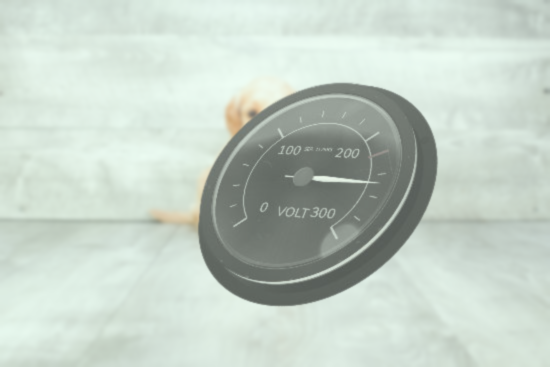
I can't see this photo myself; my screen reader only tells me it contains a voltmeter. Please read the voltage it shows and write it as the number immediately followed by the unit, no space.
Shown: 250V
